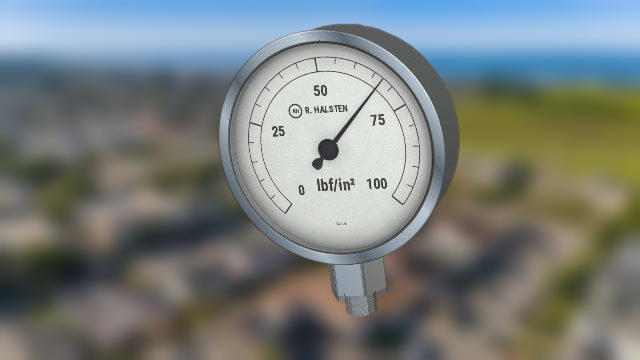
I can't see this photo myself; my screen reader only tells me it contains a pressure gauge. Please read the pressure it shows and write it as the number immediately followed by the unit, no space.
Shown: 67.5psi
